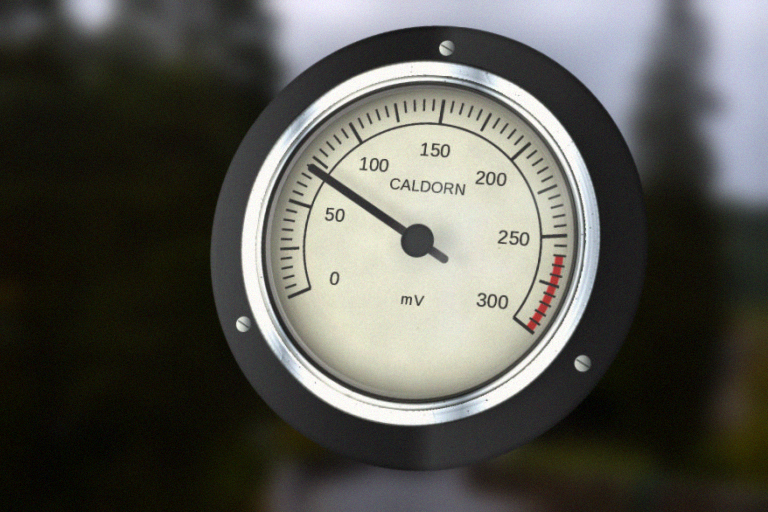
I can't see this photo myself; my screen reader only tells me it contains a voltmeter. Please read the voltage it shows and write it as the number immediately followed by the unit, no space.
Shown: 70mV
